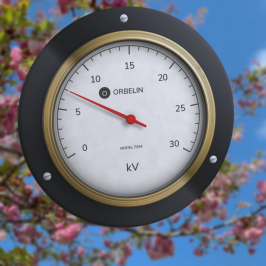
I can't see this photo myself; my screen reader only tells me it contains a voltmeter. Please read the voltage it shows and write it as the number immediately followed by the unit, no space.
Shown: 7kV
